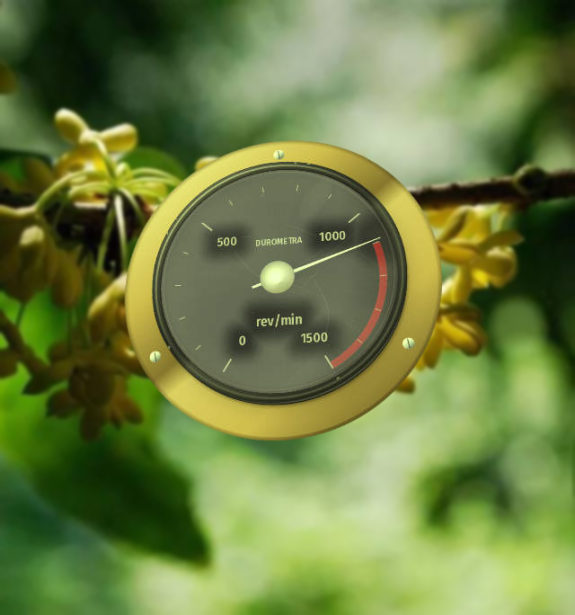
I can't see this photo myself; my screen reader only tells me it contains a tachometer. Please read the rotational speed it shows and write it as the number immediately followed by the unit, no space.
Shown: 1100rpm
